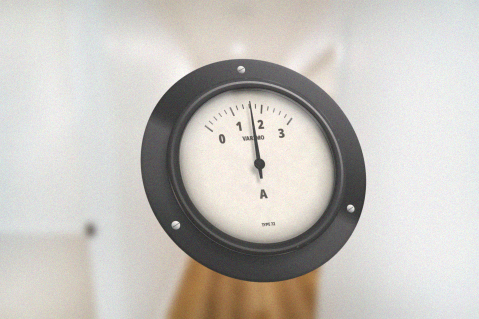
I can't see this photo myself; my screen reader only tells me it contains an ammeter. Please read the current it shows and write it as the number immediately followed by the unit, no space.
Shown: 1.6A
